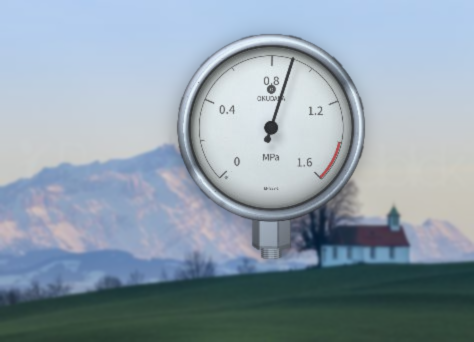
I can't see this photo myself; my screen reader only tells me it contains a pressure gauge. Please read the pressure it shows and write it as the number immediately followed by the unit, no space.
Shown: 0.9MPa
